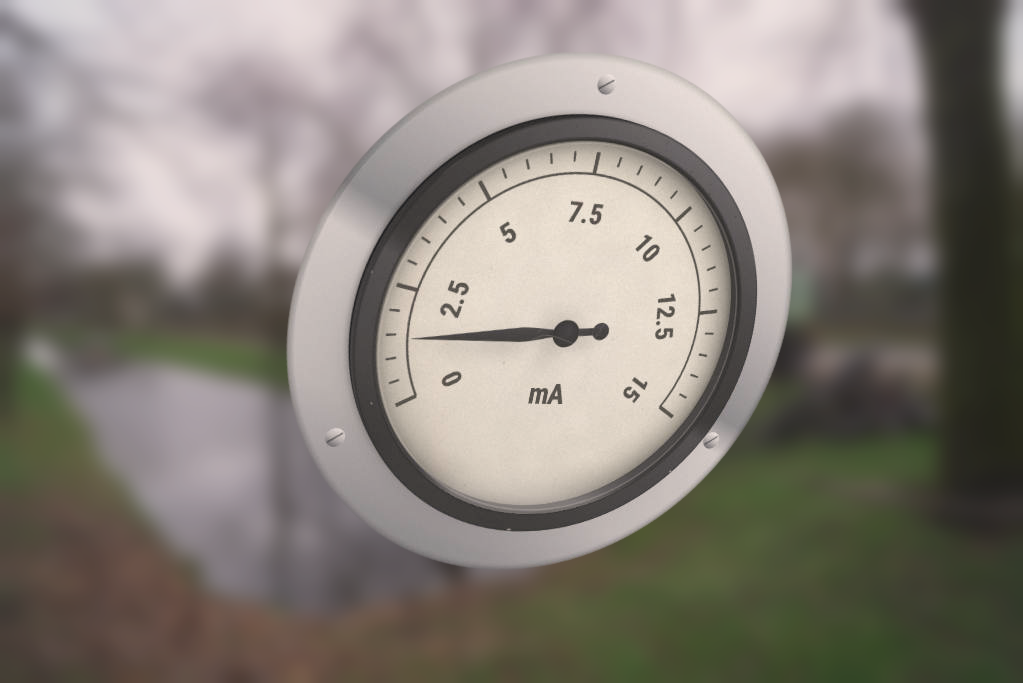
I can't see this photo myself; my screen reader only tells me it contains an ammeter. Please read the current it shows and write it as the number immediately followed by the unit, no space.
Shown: 1.5mA
